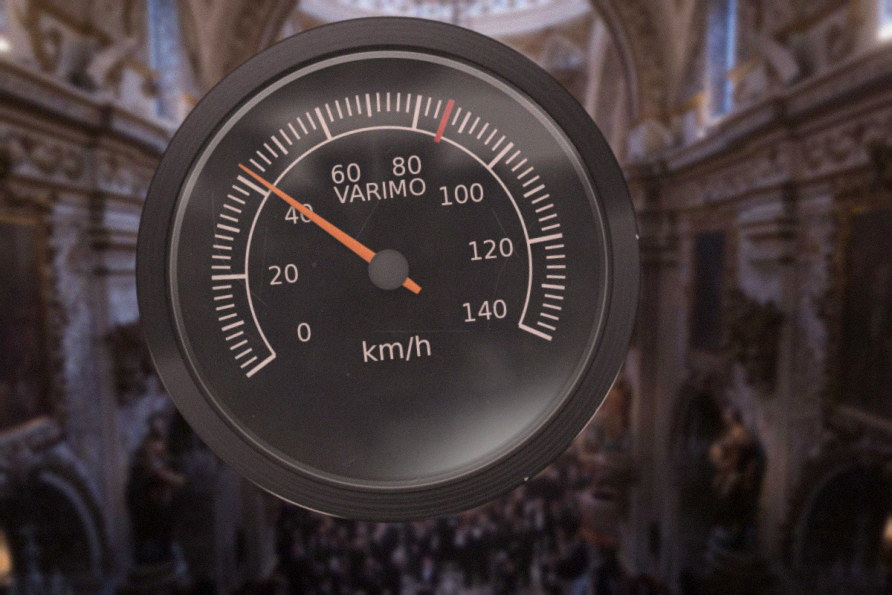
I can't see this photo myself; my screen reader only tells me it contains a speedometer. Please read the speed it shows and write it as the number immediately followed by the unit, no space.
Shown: 42km/h
